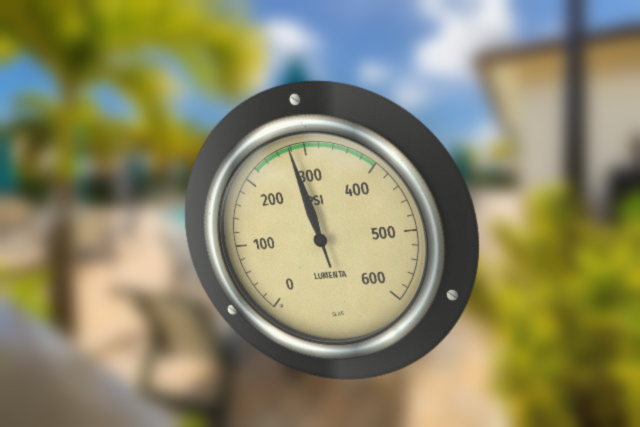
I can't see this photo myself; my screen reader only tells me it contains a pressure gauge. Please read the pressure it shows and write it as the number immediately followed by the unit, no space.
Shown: 280psi
